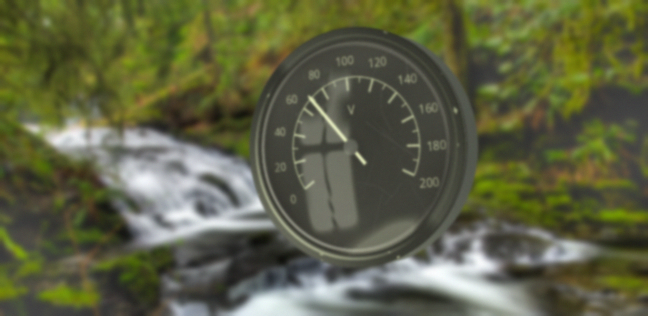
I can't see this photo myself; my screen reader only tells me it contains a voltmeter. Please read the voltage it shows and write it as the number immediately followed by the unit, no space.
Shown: 70V
